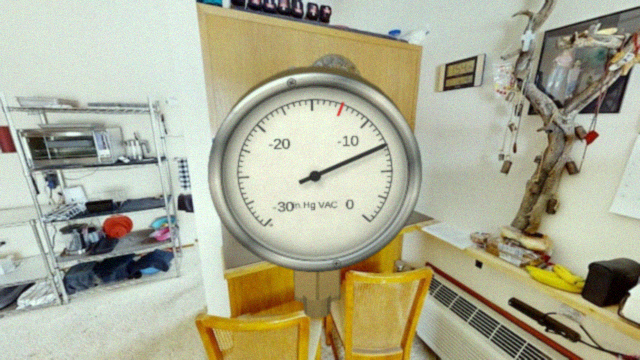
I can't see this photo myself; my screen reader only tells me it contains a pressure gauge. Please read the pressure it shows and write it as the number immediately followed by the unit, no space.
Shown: -7.5inHg
